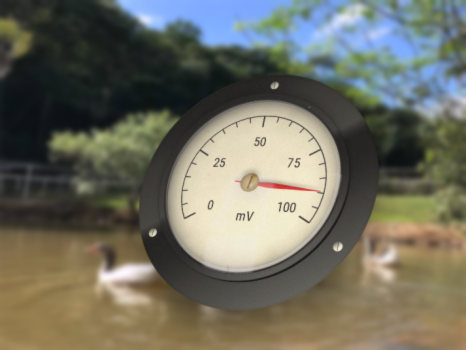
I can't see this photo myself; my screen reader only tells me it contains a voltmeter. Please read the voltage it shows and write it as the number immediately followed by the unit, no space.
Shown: 90mV
